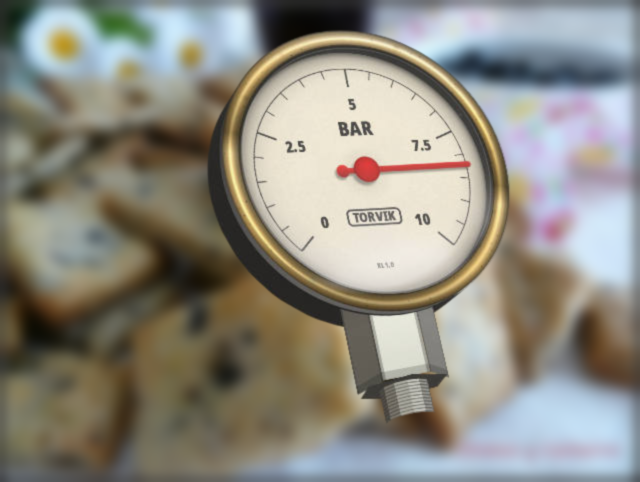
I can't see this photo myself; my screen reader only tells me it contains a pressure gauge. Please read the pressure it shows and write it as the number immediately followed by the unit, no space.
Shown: 8.25bar
